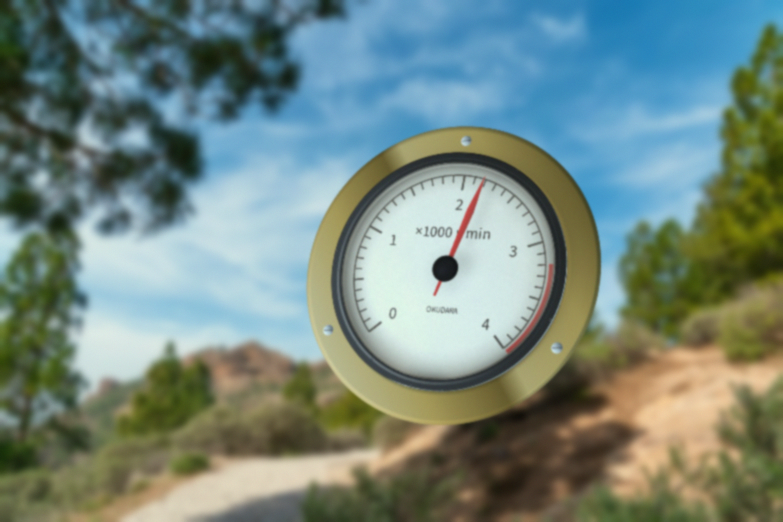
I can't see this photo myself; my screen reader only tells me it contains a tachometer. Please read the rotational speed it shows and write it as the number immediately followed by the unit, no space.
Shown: 2200rpm
